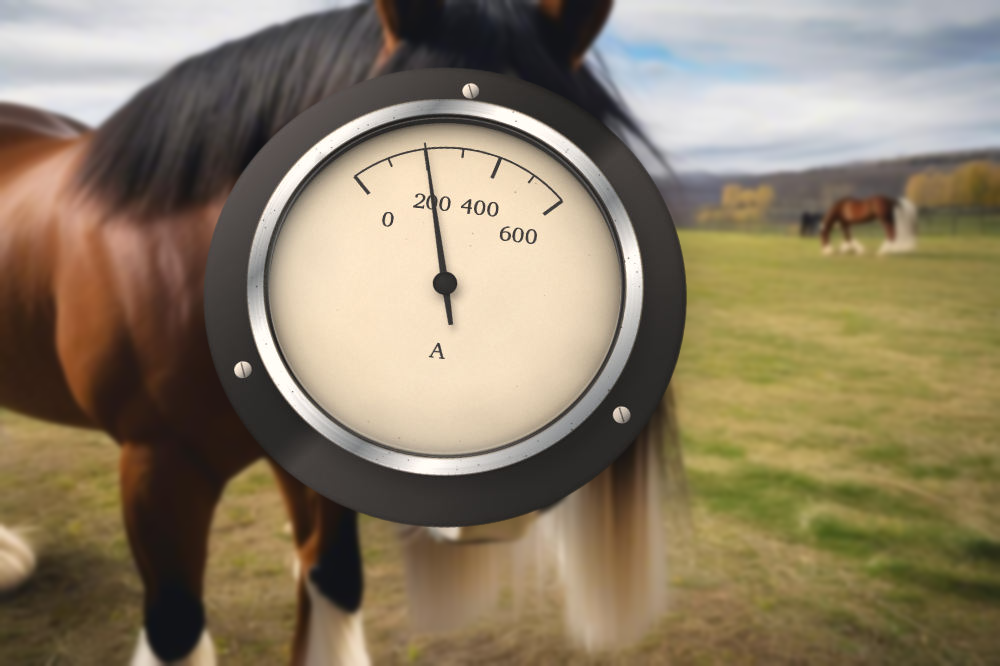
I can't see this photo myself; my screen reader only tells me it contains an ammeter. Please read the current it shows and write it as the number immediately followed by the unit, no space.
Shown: 200A
